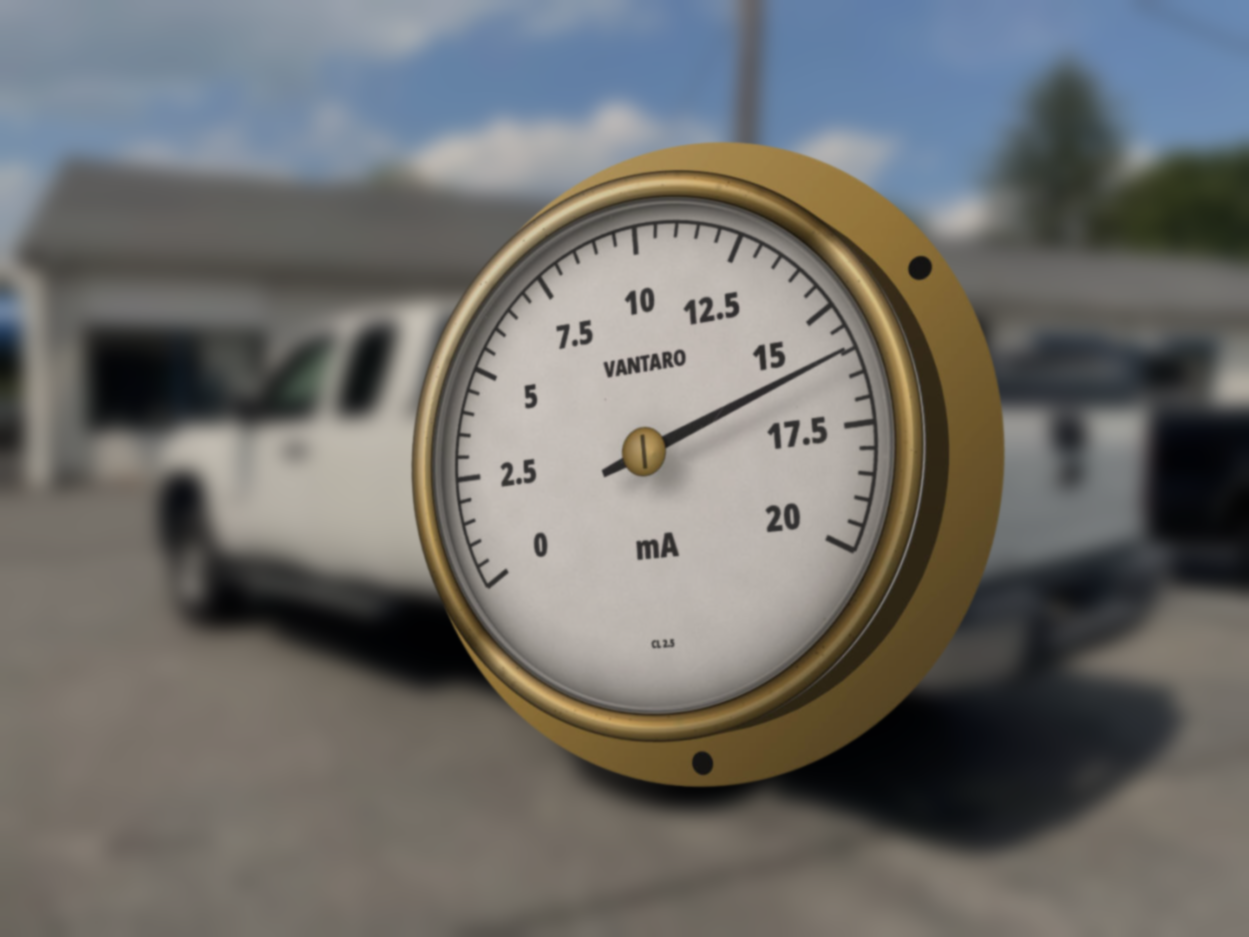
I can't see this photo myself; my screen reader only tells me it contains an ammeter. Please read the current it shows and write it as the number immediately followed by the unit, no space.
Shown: 16mA
